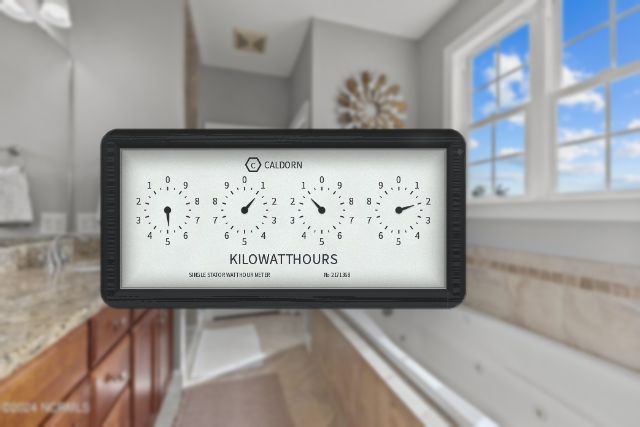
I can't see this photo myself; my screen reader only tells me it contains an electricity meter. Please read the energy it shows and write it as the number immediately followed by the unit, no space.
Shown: 5112kWh
